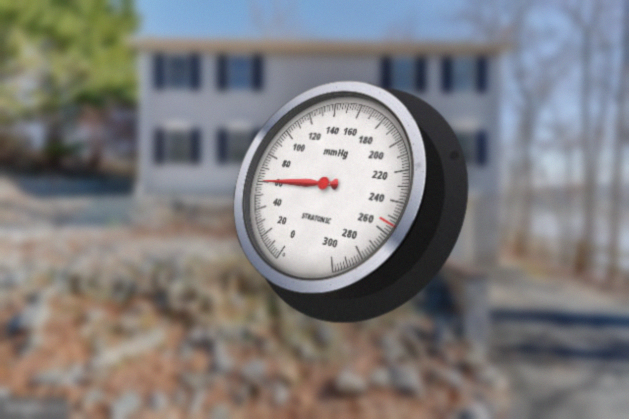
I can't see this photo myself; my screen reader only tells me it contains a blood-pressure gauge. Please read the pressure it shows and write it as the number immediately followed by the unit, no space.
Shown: 60mmHg
